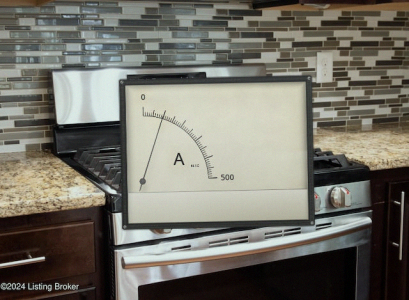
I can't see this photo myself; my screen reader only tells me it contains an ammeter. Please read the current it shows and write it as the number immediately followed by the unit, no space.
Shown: 100A
